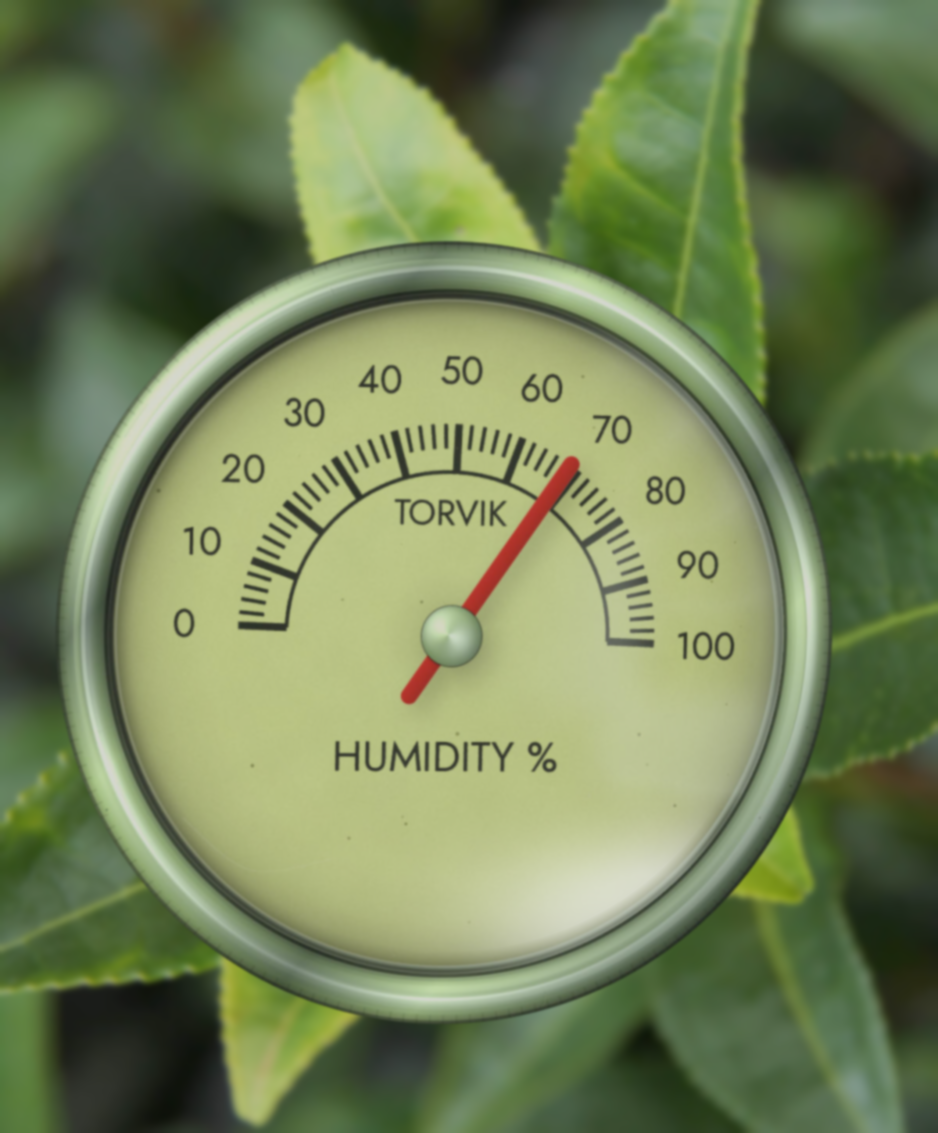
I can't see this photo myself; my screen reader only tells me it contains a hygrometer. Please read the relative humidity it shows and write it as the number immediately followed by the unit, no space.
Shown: 68%
